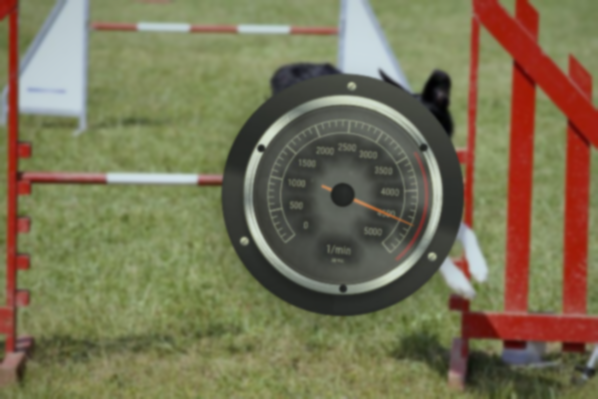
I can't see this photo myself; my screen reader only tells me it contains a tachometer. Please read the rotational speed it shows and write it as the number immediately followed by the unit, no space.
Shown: 4500rpm
